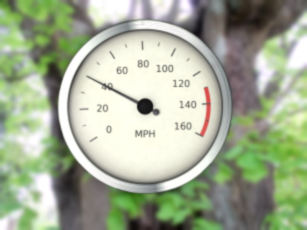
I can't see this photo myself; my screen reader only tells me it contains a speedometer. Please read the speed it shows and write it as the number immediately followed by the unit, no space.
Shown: 40mph
